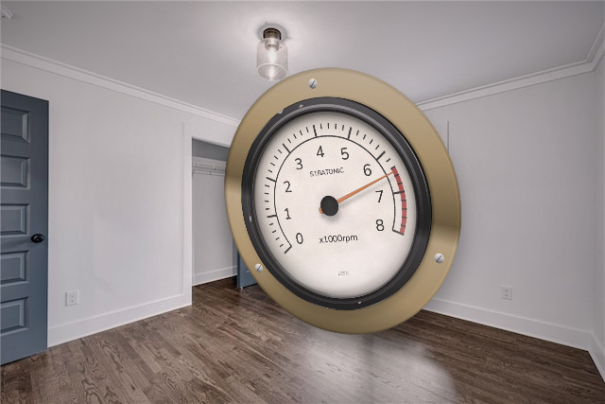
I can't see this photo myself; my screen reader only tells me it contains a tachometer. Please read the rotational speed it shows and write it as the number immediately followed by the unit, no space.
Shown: 6500rpm
